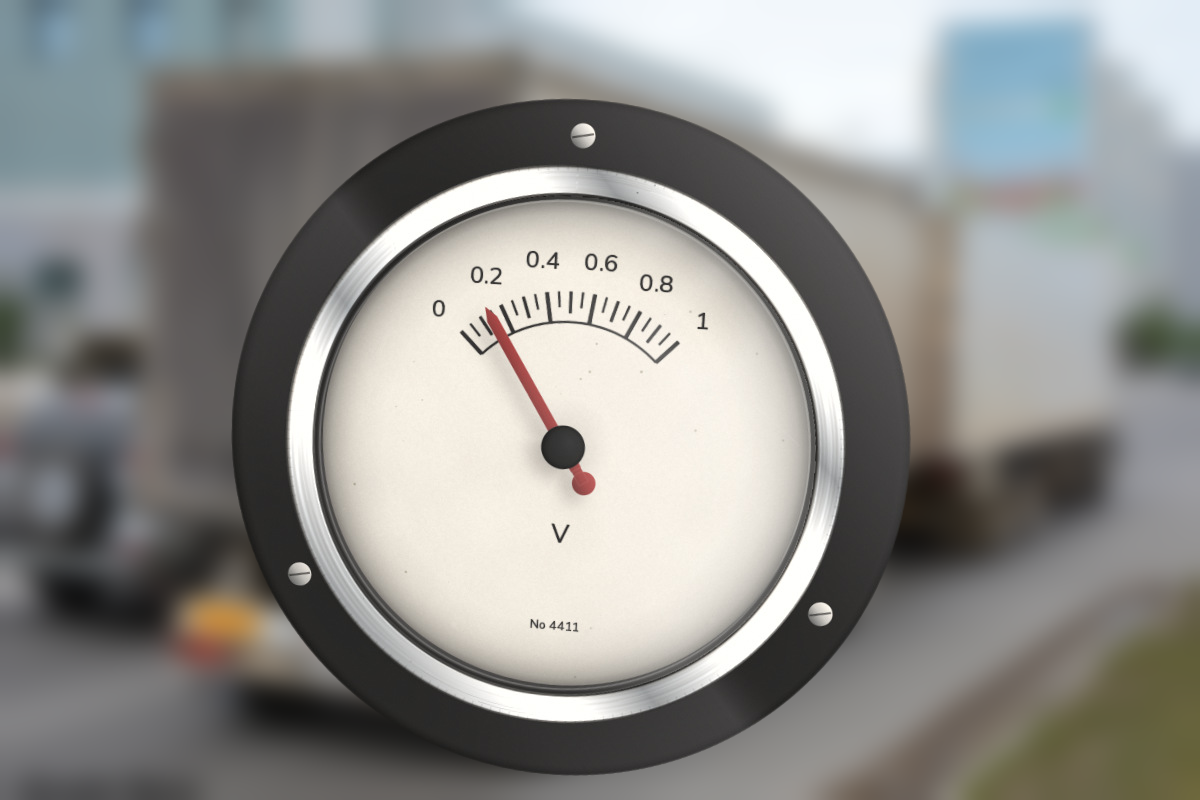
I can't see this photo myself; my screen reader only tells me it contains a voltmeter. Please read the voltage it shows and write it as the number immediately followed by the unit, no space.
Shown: 0.15V
